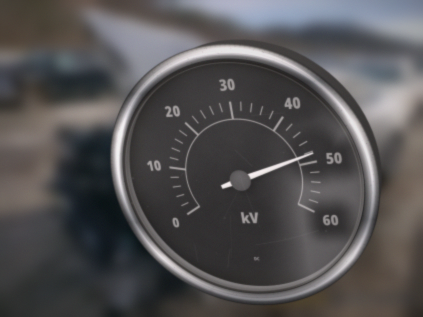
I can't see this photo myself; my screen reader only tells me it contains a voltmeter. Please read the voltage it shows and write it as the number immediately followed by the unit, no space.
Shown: 48kV
